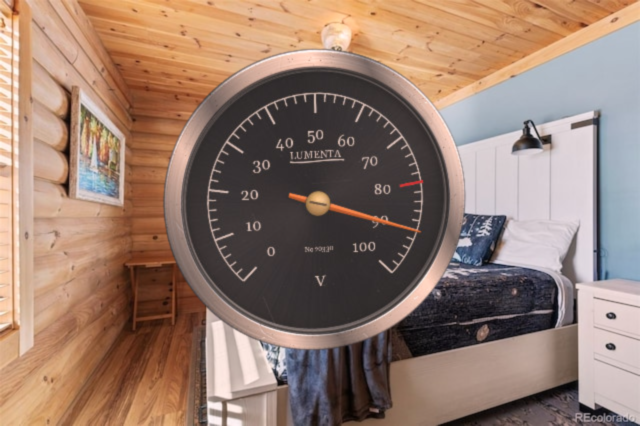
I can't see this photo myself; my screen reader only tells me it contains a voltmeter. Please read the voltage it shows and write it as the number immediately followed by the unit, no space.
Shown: 90V
